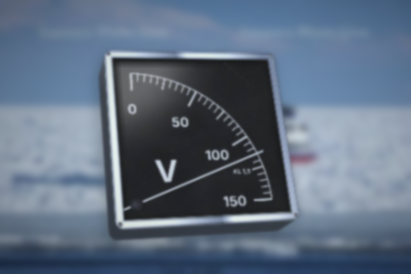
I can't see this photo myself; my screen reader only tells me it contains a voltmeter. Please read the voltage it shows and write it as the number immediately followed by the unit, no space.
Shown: 115V
